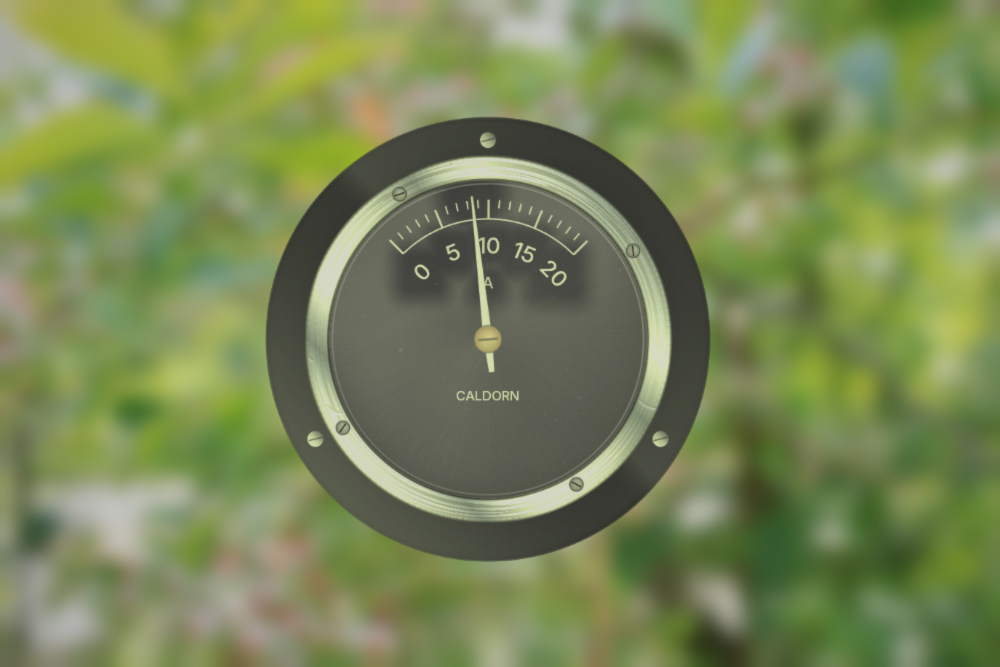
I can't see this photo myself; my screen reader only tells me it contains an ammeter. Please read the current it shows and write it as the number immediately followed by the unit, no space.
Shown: 8.5A
